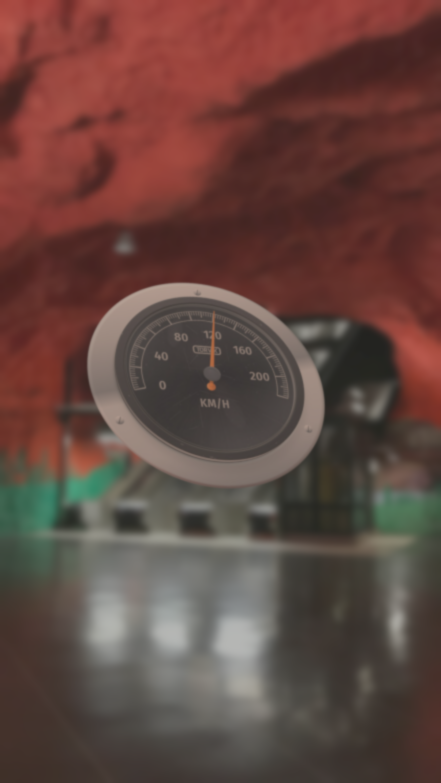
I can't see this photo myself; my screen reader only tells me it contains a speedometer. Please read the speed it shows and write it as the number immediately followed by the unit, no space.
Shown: 120km/h
